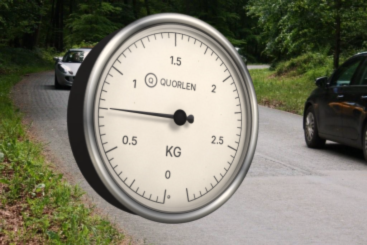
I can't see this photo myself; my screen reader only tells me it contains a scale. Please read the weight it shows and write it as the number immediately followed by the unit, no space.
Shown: 0.75kg
